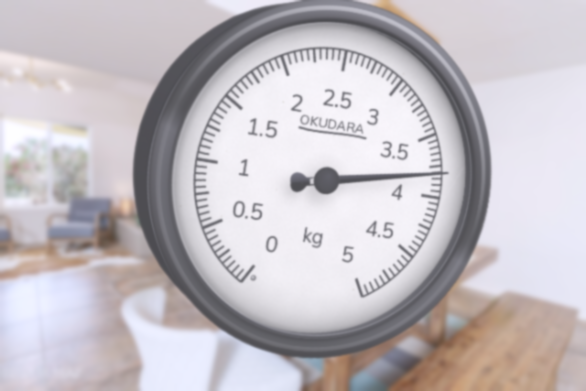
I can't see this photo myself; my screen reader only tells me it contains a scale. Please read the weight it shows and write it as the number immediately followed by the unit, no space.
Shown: 3.8kg
